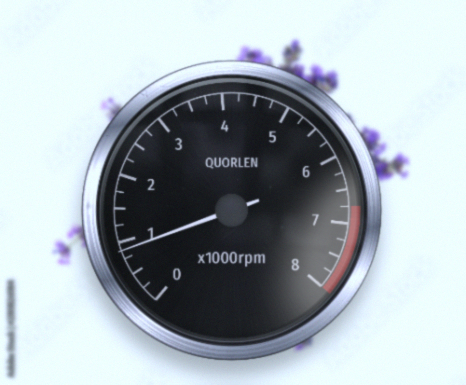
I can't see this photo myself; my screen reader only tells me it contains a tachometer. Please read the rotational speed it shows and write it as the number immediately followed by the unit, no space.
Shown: 875rpm
